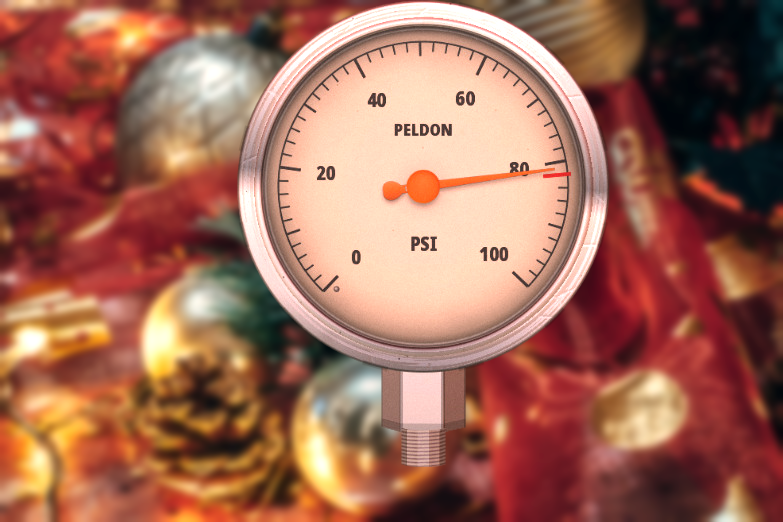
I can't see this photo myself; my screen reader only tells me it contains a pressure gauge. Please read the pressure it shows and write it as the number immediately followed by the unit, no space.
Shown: 81psi
